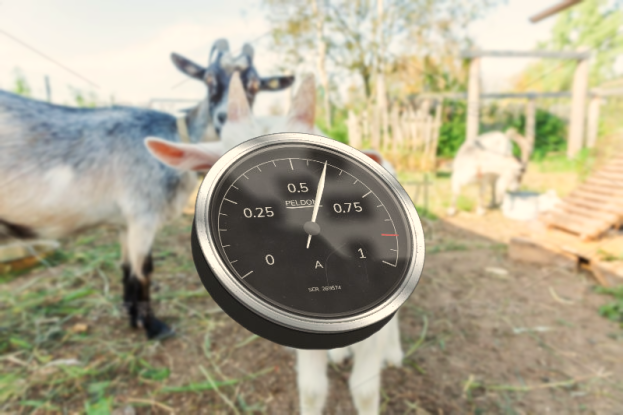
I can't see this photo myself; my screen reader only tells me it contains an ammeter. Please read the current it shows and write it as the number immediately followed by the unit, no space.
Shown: 0.6A
